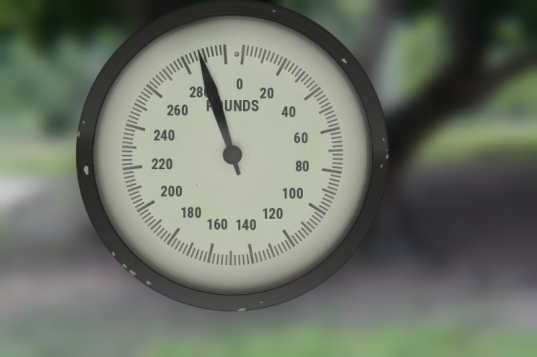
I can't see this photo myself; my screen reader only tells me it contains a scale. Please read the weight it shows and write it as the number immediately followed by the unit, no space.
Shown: 288lb
